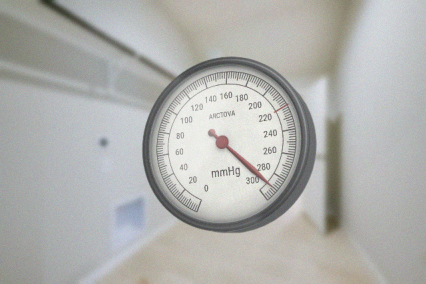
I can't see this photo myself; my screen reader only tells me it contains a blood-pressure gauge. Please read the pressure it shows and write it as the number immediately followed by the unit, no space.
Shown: 290mmHg
